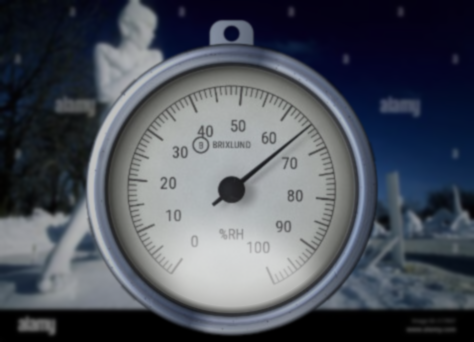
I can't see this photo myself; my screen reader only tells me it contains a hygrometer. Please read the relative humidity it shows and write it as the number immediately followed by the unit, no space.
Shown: 65%
